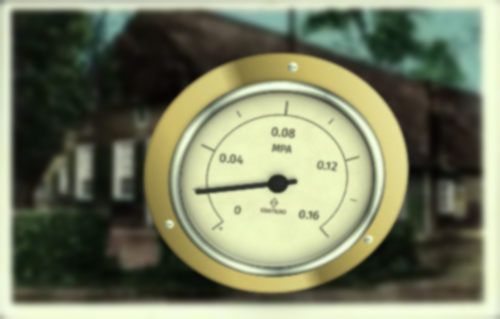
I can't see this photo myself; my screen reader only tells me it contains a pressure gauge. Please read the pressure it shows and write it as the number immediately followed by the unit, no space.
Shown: 0.02MPa
